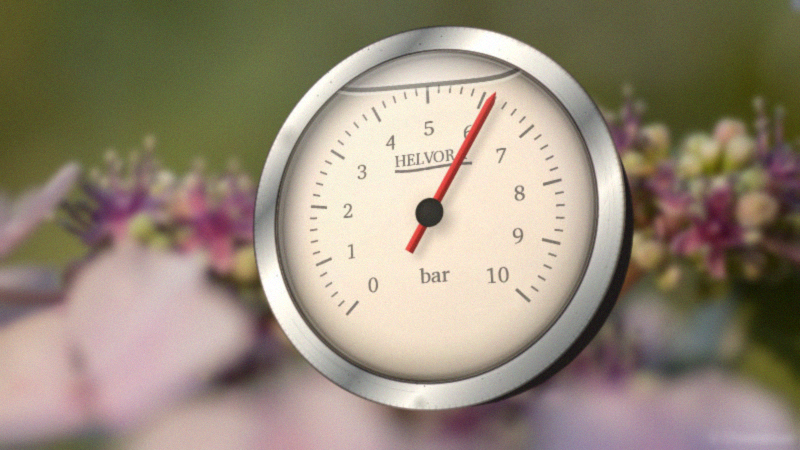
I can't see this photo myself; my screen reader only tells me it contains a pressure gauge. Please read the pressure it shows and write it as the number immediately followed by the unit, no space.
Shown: 6.2bar
